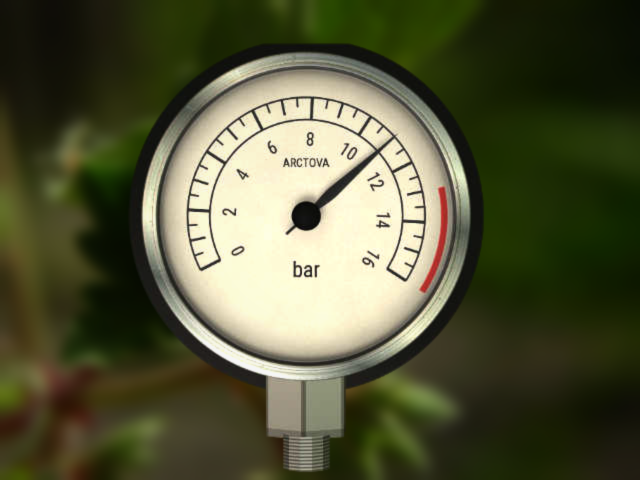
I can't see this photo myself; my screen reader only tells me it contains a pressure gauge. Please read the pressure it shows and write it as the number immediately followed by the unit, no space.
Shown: 11bar
